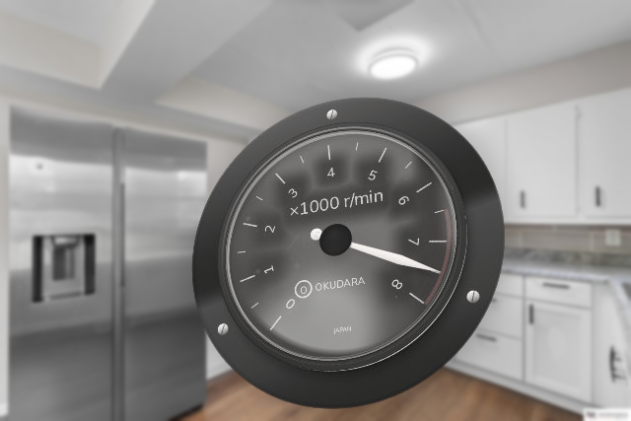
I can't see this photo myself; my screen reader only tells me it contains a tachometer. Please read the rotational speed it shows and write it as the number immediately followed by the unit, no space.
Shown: 7500rpm
